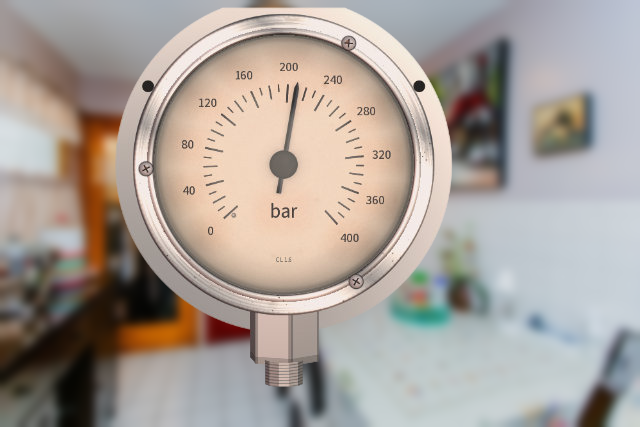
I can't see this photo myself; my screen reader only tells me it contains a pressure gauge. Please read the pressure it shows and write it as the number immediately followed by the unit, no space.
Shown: 210bar
